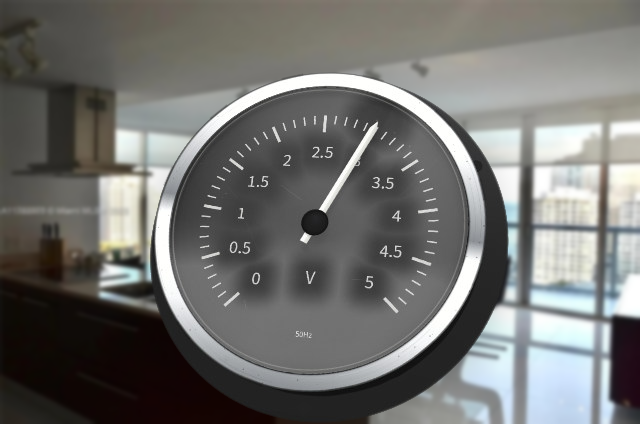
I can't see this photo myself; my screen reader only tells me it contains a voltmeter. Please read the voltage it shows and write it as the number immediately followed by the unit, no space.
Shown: 3V
